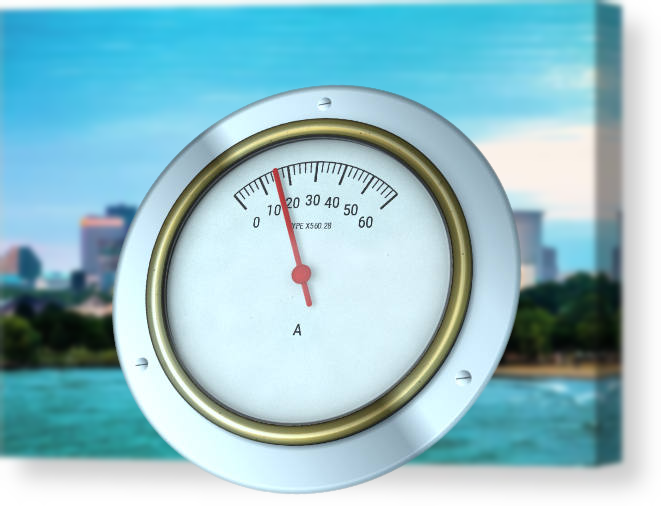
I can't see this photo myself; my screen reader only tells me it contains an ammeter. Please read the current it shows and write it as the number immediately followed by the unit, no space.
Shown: 16A
